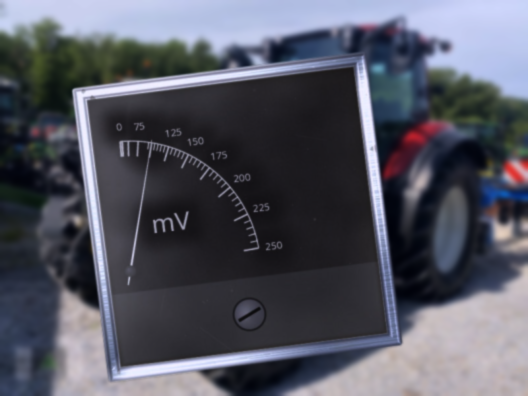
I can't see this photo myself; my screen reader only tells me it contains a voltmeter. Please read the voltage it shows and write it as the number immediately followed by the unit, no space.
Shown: 100mV
